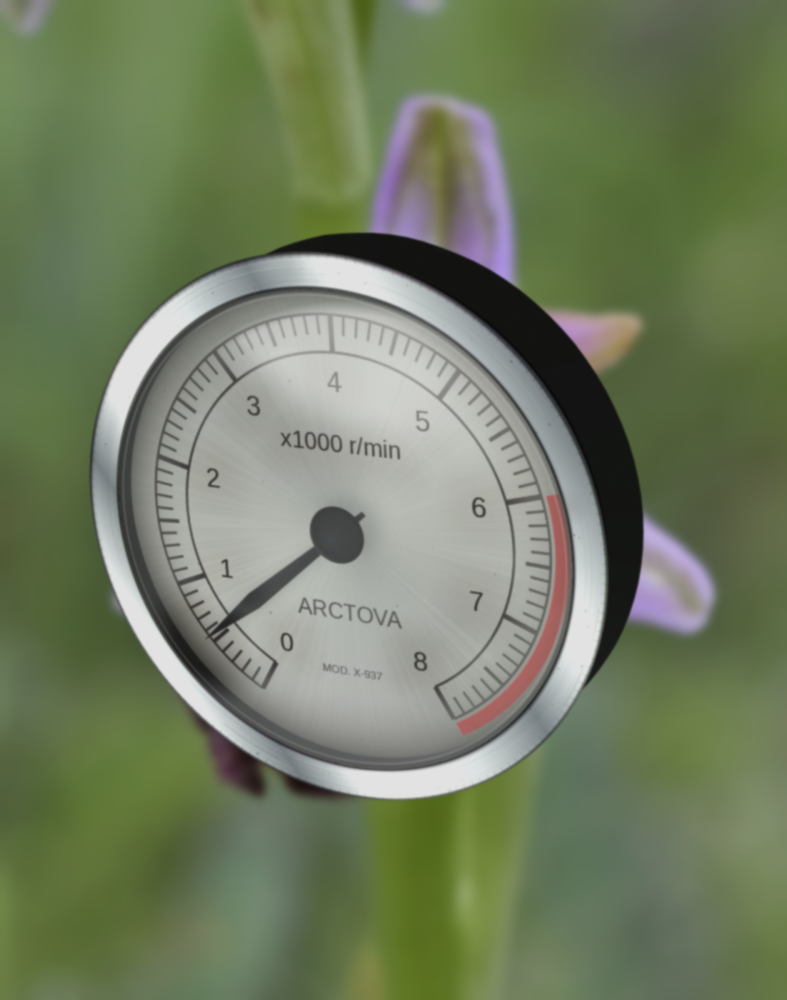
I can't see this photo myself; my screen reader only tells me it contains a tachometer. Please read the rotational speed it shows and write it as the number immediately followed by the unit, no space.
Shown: 550rpm
